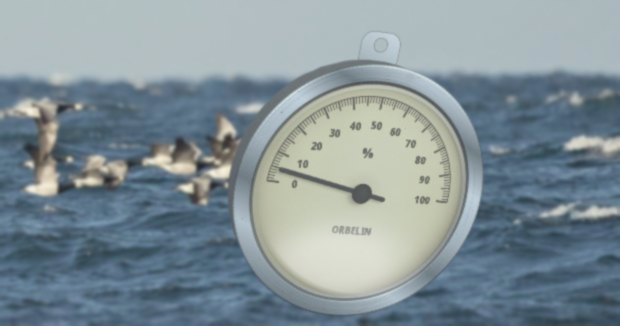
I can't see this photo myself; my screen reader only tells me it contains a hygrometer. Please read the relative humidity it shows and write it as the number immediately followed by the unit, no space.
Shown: 5%
